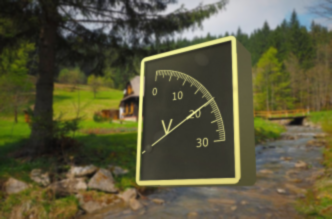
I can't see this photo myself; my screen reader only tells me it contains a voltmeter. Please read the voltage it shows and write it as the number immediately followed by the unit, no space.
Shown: 20V
